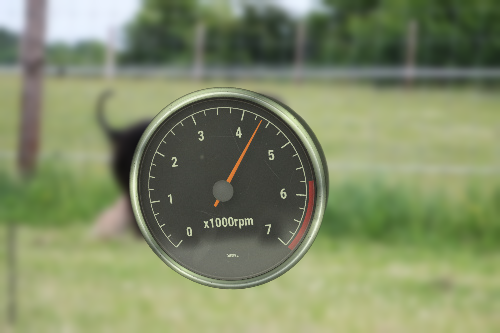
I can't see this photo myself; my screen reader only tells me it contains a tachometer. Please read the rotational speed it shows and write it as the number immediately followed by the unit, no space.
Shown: 4375rpm
